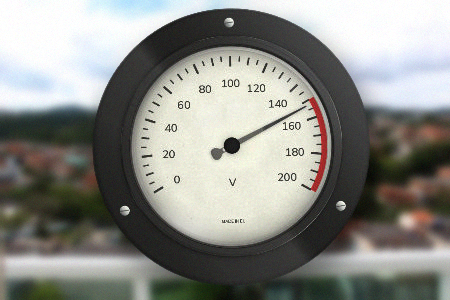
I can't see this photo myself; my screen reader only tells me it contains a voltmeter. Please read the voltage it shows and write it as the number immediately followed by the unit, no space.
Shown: 152.5V
